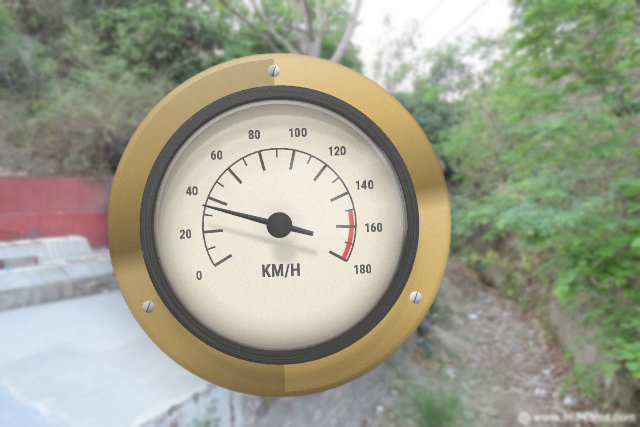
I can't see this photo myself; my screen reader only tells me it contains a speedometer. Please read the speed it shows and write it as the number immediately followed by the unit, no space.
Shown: 35km/h
